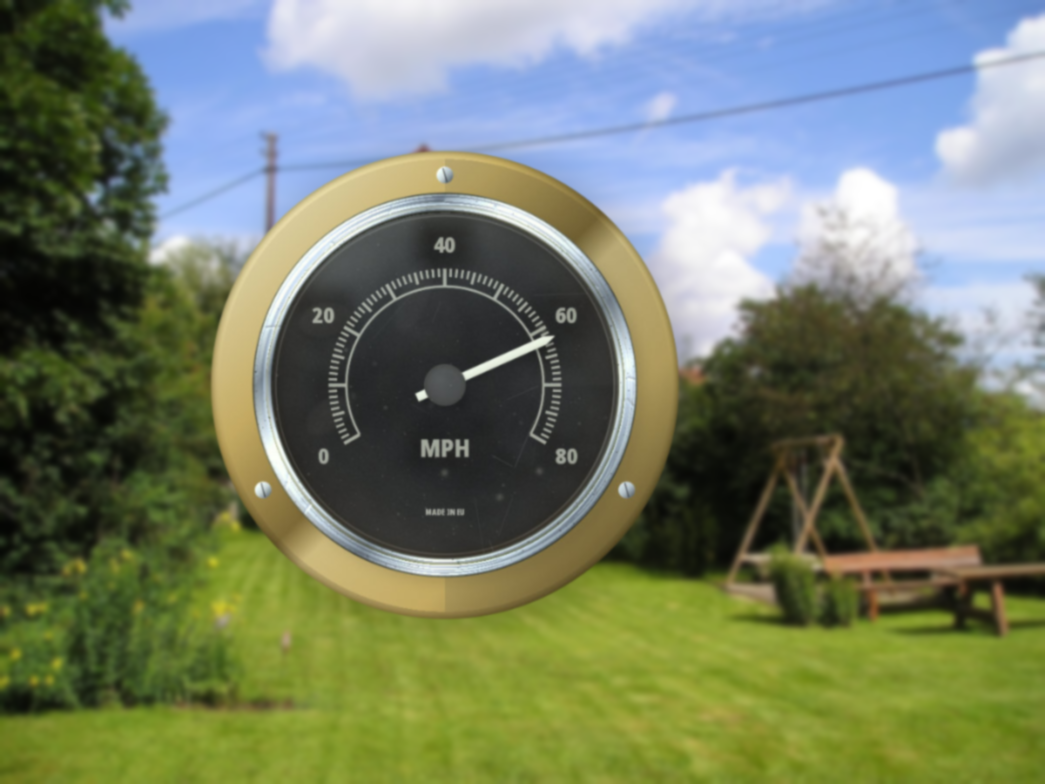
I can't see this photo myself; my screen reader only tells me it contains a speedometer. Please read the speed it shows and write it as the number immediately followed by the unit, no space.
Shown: 62mph
